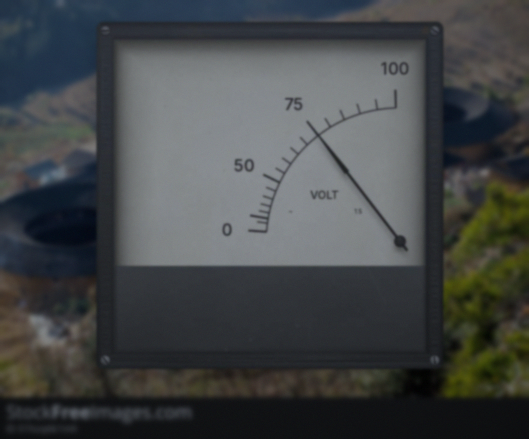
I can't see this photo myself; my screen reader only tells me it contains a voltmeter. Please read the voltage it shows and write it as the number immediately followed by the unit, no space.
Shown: 75V
